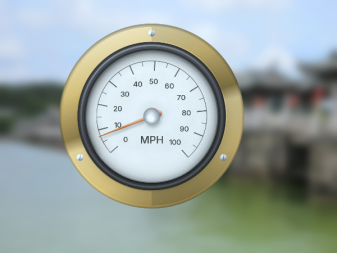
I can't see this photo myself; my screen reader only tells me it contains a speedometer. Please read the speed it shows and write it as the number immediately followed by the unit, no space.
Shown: 7.5mph
